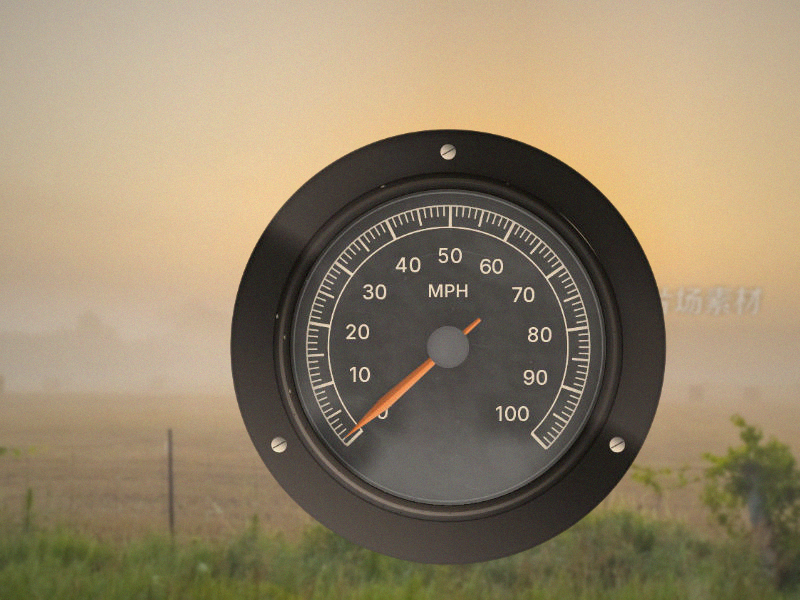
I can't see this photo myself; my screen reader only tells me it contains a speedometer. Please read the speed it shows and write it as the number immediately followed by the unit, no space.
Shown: 1mph
